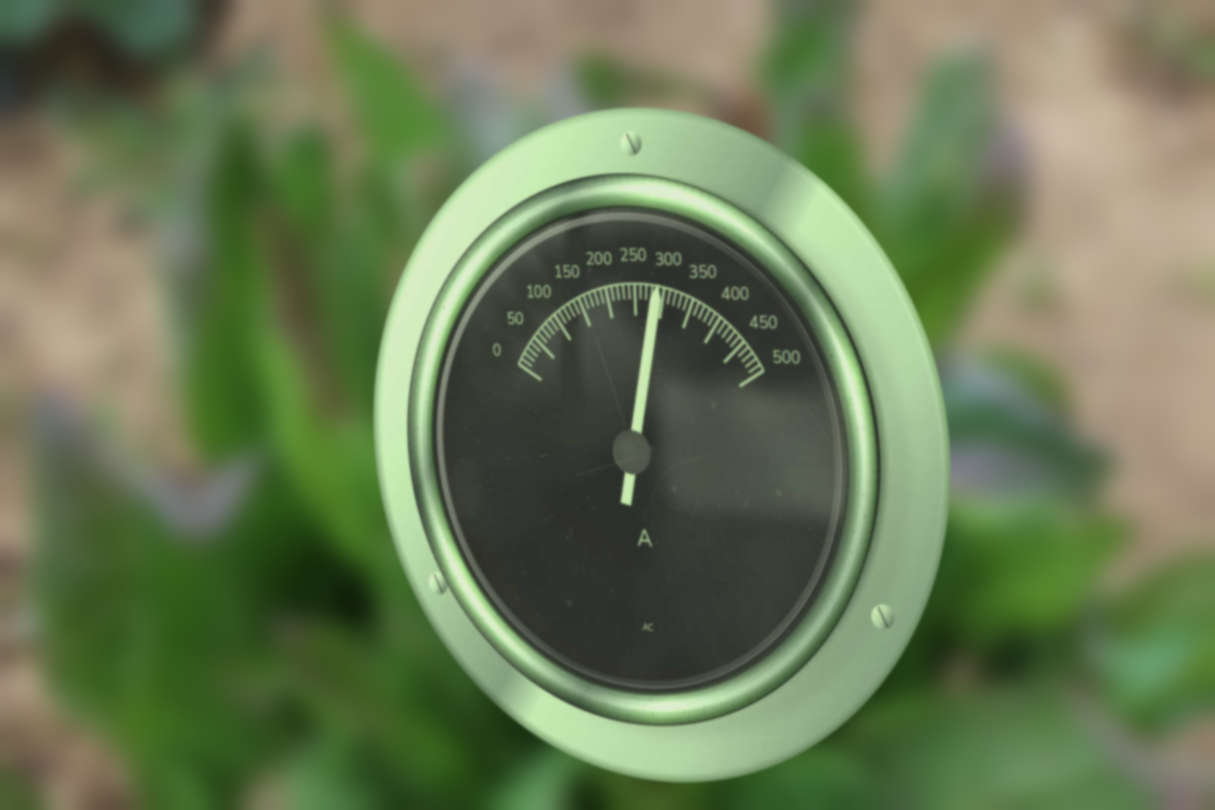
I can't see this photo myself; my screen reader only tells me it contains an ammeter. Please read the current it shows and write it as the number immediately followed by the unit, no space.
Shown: 300A
